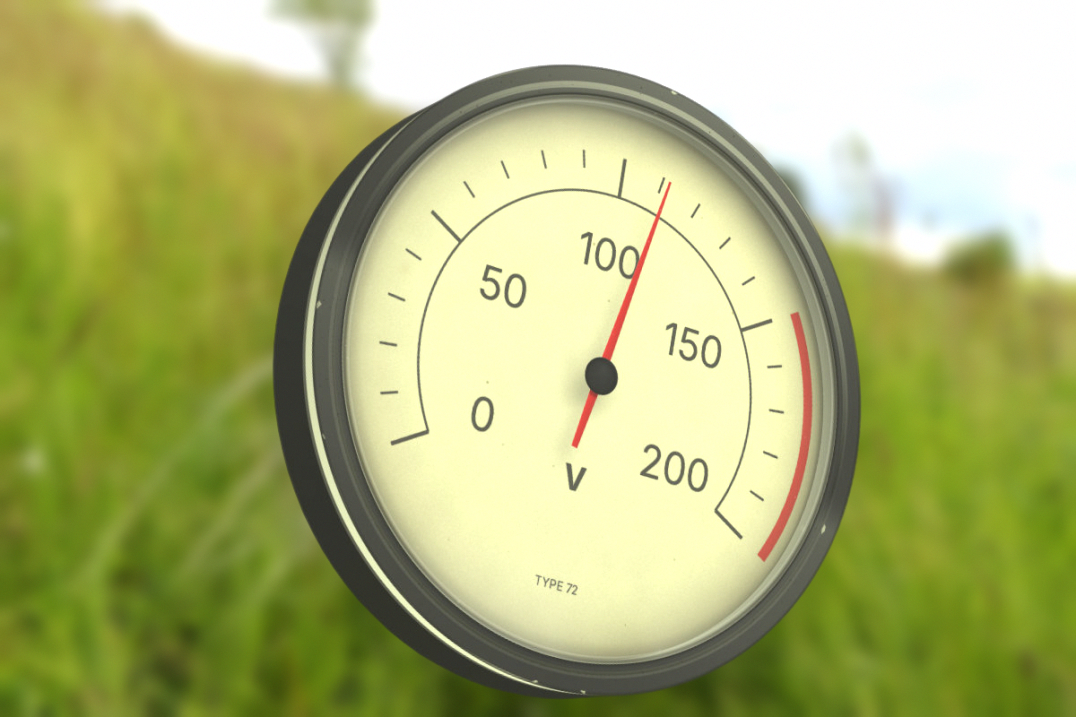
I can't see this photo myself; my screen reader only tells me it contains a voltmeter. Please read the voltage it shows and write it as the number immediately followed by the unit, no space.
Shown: 110V
